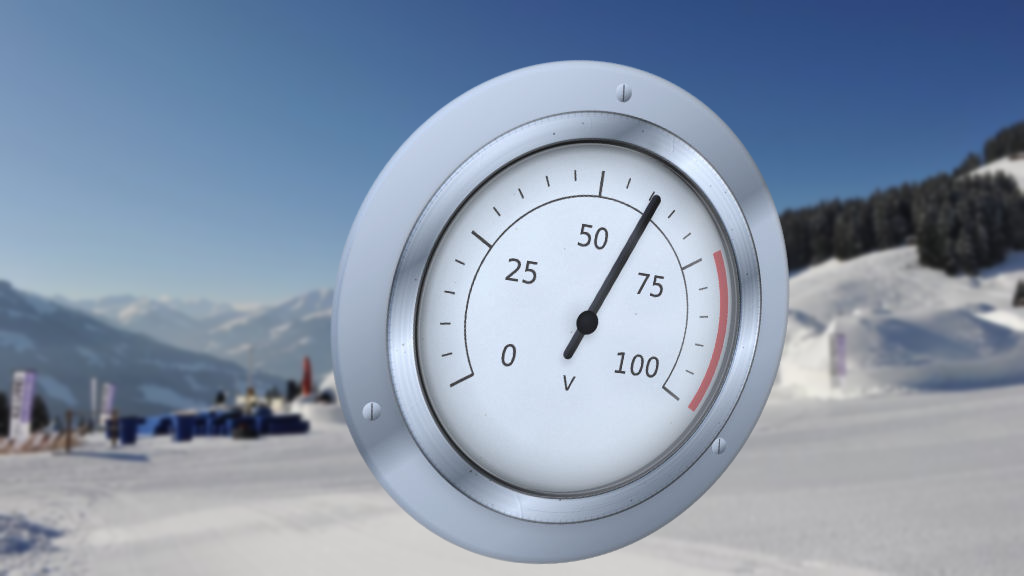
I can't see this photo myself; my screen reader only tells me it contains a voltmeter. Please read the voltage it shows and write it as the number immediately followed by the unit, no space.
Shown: 60V
